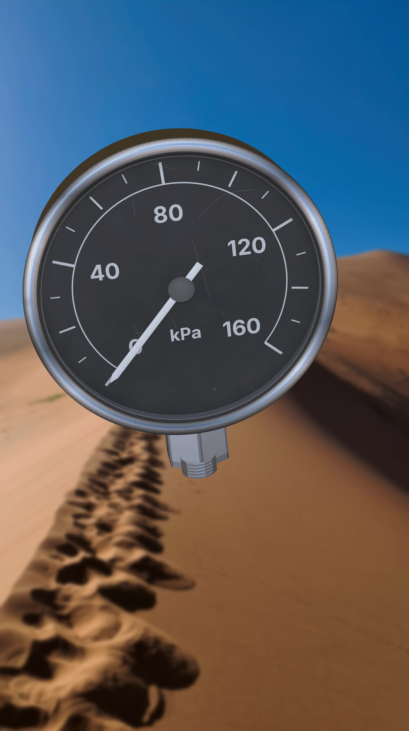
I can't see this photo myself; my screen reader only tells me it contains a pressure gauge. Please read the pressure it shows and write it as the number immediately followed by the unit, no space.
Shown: 0kPa
